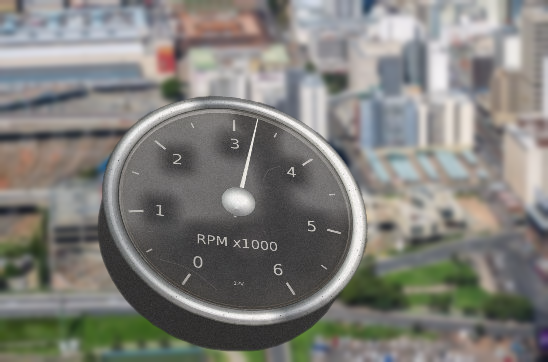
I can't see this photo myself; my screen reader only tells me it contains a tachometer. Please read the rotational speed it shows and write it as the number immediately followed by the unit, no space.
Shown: 3250rpm
